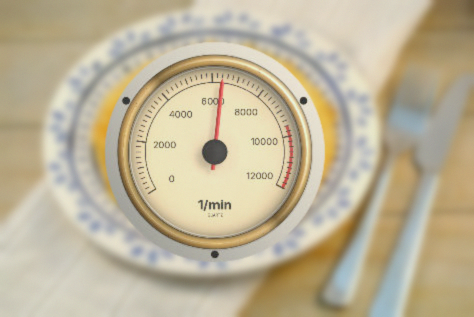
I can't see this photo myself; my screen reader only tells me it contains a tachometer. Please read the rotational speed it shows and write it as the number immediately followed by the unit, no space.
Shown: 6400rpm
